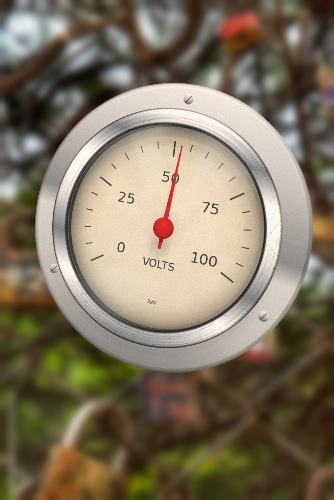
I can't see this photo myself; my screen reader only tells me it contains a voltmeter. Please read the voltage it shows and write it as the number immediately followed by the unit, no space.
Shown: 52.5V
